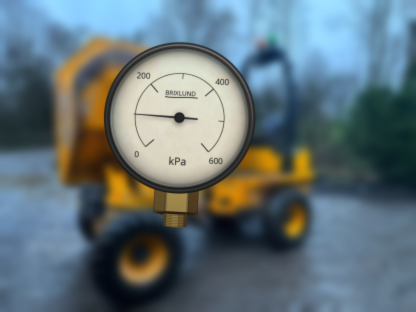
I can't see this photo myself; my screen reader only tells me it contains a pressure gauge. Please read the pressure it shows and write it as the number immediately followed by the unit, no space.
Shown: 100kPa
